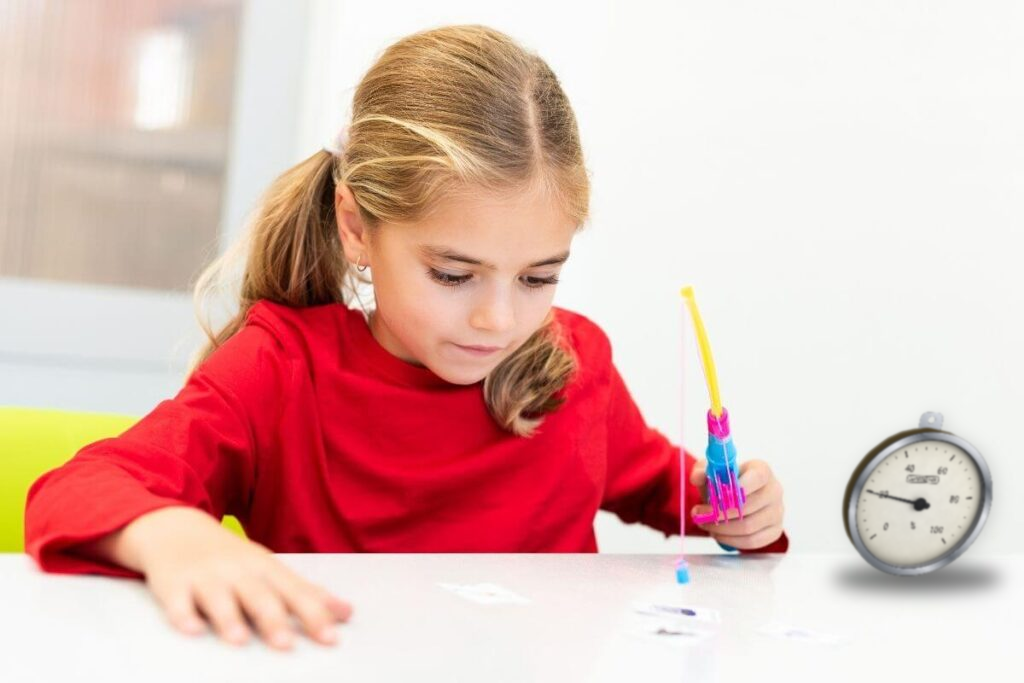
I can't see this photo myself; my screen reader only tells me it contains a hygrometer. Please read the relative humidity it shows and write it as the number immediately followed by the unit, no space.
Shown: 20%
